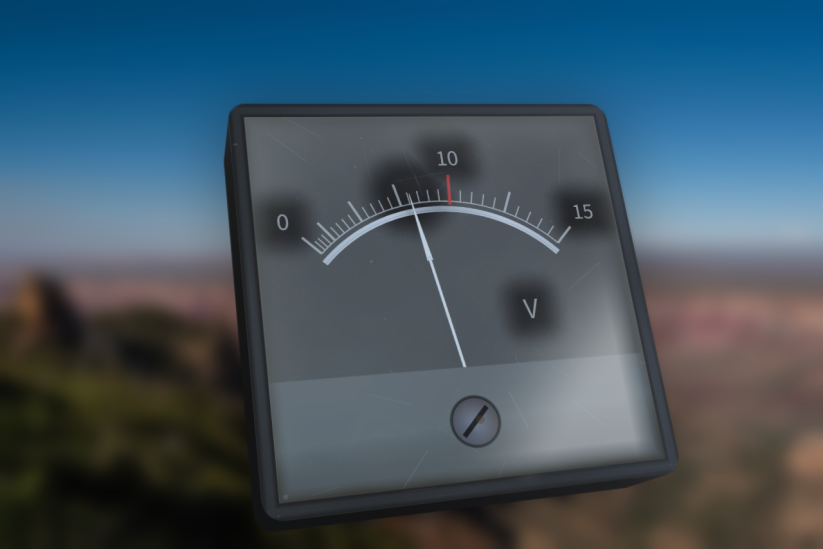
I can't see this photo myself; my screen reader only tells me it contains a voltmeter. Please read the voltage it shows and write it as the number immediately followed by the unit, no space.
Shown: 8V
